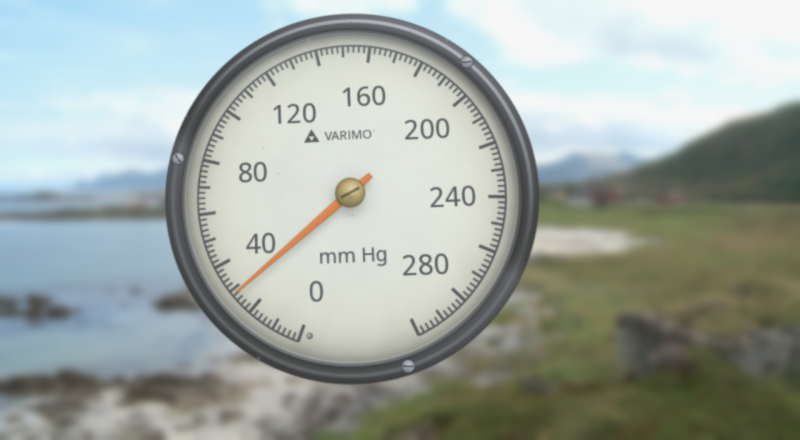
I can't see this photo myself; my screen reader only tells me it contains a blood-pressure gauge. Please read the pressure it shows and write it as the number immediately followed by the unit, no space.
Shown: 28mmHg
